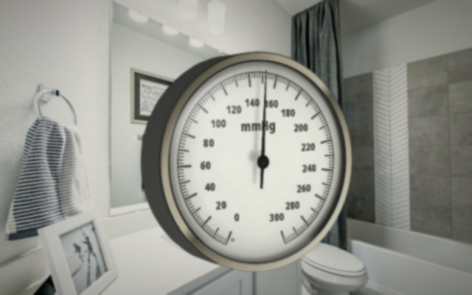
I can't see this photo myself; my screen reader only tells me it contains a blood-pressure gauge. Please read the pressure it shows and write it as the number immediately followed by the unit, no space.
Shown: 150mmHg
